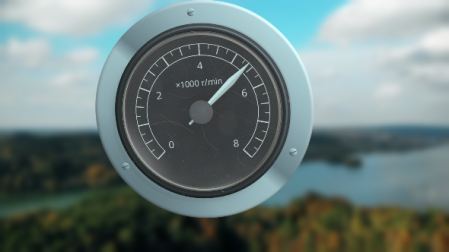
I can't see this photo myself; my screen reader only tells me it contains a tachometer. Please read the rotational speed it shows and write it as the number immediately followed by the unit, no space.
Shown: 5375rpm
